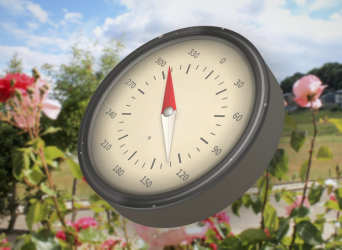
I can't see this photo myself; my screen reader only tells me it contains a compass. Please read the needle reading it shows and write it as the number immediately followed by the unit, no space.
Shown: 310°
